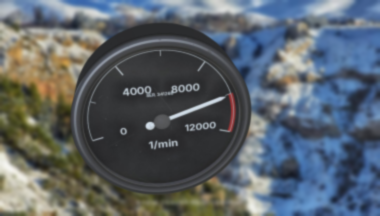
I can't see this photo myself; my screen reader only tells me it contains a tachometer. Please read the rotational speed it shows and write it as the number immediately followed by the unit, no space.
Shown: 10000rpm
